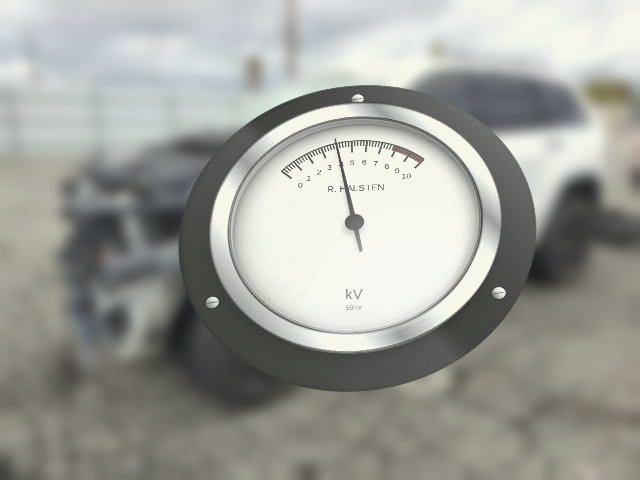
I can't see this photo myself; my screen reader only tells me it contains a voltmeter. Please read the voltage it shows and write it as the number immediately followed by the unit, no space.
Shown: 4kV
